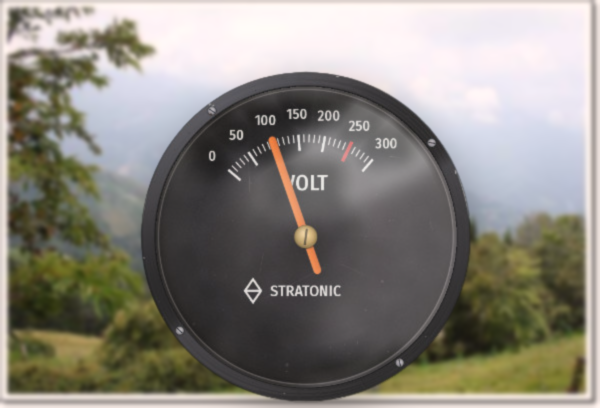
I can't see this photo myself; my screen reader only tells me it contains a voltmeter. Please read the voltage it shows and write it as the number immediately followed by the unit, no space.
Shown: 100V
